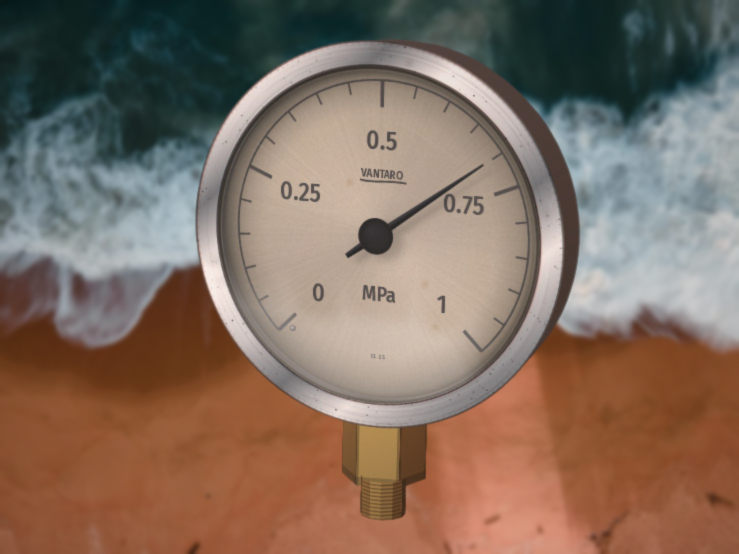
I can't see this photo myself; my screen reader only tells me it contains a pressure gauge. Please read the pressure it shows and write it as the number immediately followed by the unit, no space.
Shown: 0.7MPa
